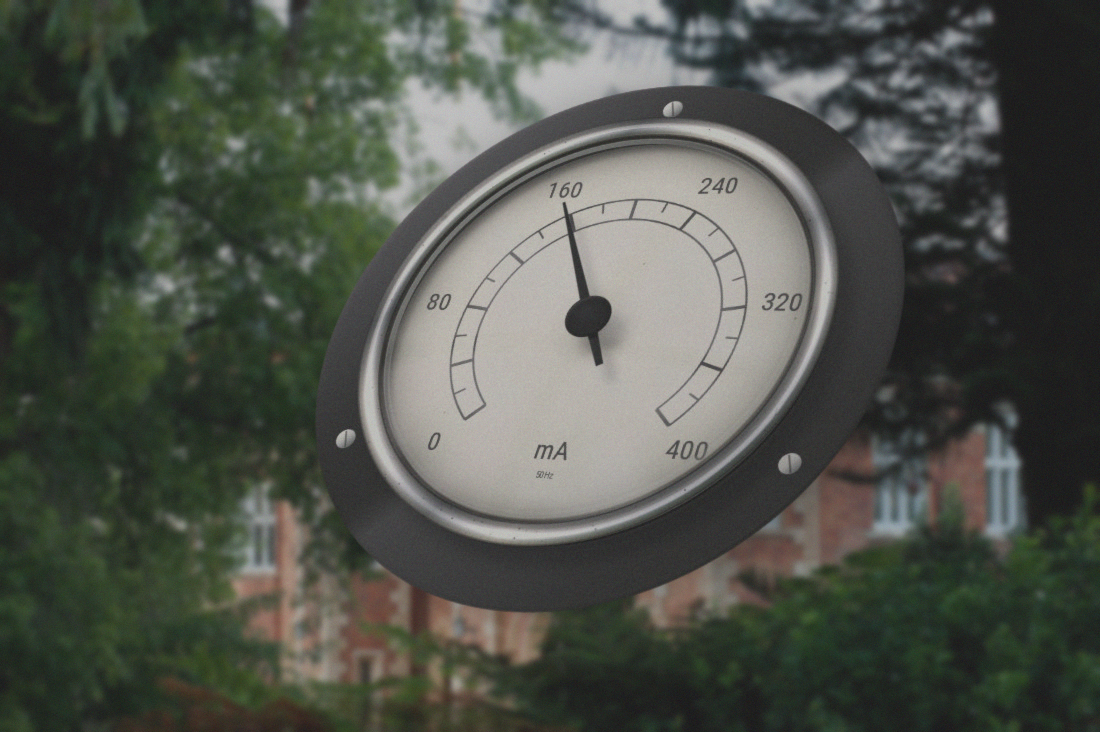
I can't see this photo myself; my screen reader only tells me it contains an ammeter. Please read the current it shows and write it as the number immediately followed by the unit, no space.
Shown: 160mA
